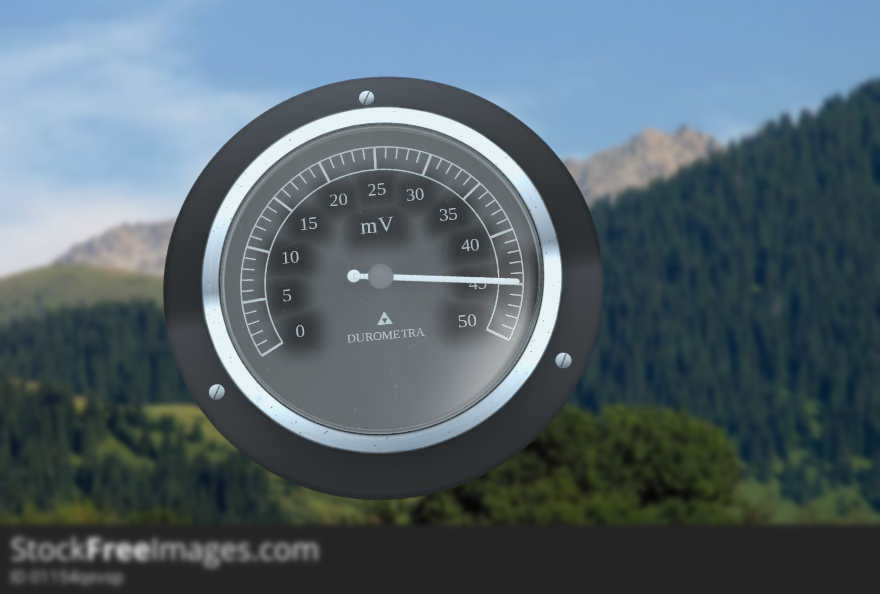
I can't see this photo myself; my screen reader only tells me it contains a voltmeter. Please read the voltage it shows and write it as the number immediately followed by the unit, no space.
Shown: 45mV
